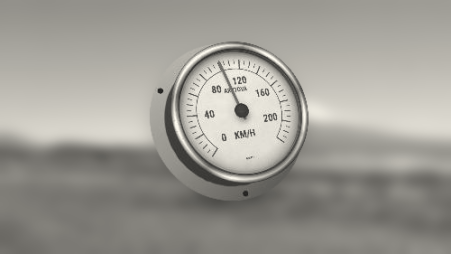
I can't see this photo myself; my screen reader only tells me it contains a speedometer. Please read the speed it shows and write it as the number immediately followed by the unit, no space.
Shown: 100km/h
